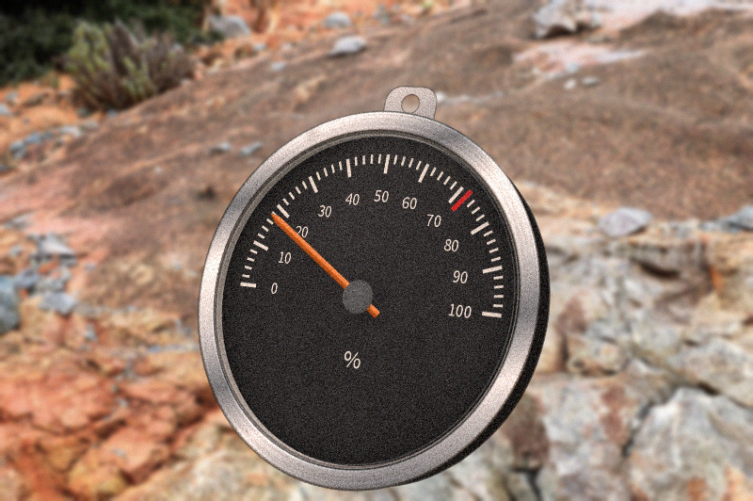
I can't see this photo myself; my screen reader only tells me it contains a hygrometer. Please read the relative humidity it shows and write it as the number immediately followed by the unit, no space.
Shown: 18%
